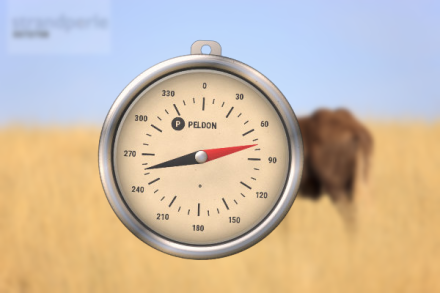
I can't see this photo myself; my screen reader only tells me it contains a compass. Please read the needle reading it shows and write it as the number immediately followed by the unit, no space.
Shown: 75°
